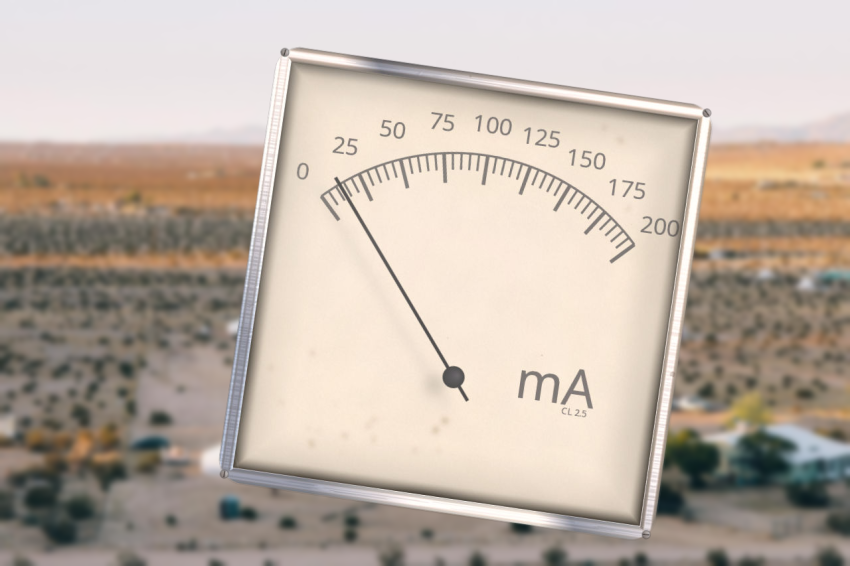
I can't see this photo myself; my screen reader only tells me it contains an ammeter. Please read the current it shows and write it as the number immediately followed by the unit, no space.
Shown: 12.5mA
